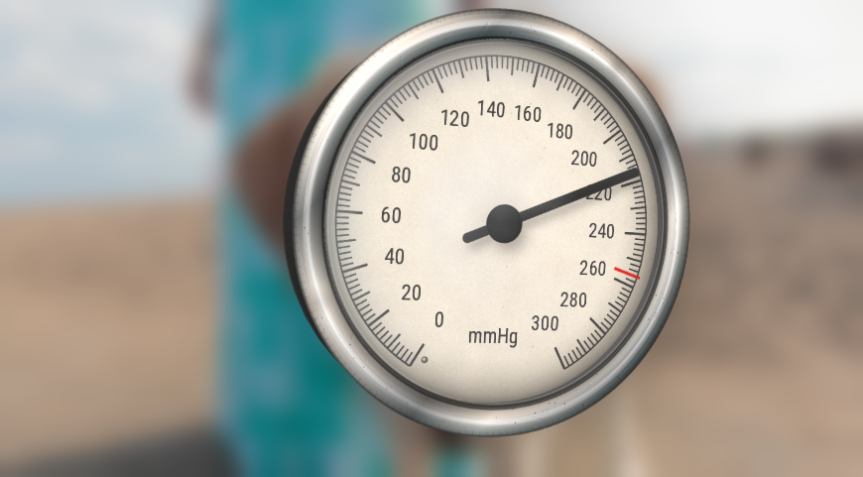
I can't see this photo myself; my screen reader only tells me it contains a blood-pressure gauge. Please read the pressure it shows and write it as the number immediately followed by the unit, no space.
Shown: 216mmHg
